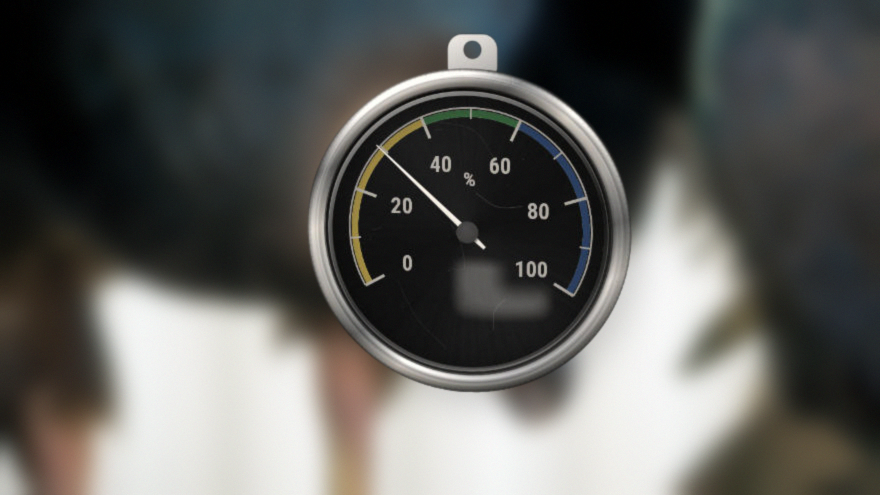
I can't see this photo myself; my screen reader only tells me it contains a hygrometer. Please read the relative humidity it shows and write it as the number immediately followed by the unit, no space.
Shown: 30%
